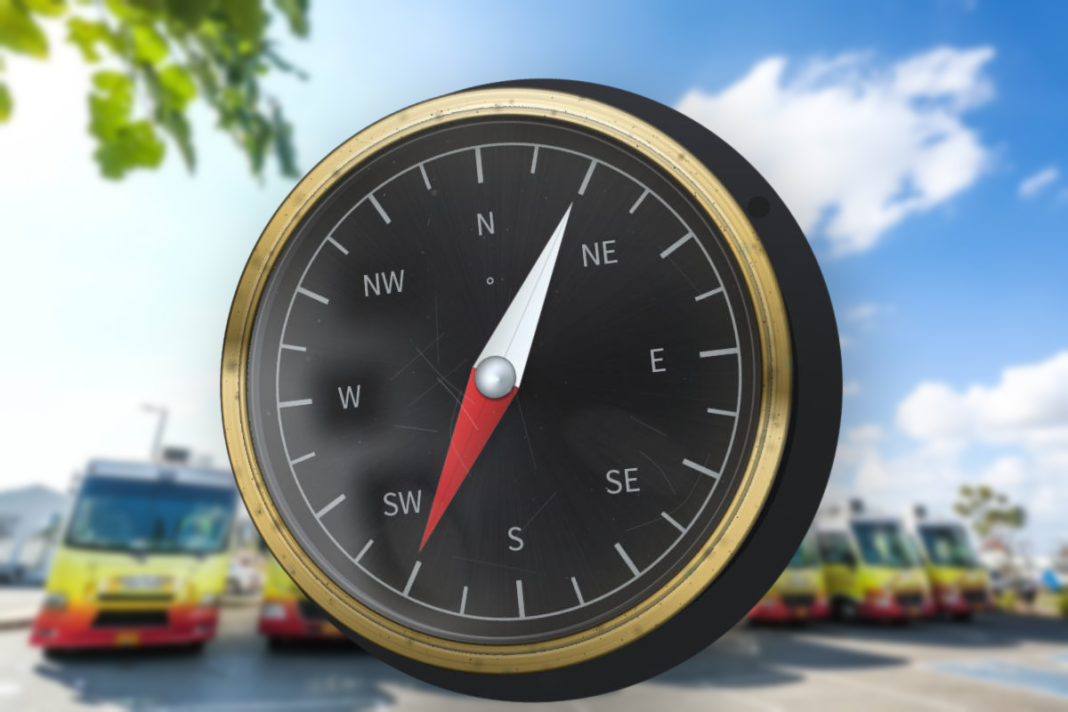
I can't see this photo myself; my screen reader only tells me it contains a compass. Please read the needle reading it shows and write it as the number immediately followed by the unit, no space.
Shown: 210°
